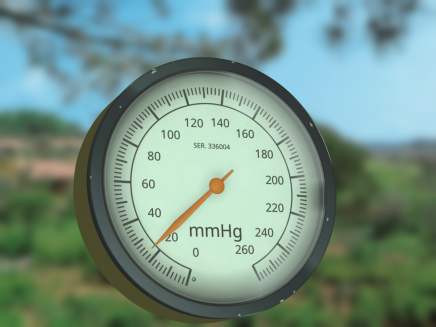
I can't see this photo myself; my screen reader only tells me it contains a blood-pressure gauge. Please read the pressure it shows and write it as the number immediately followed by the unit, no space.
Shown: 24mmHg
